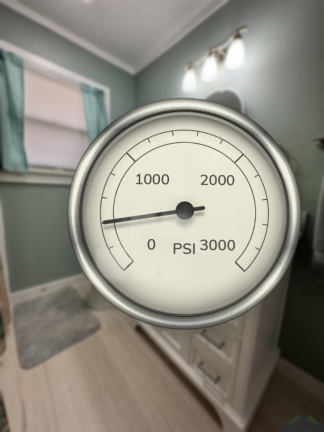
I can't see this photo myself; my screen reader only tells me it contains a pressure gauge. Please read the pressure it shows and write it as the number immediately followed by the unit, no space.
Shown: 400psi
